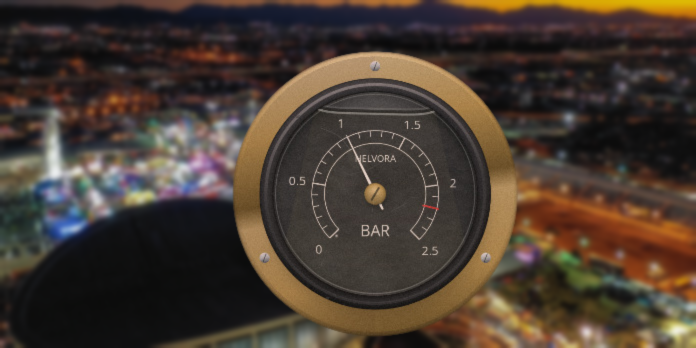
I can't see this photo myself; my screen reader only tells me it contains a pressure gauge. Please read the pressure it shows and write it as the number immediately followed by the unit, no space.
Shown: 1bar
